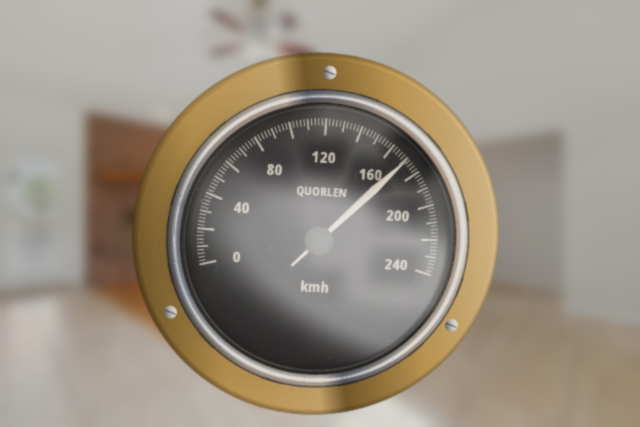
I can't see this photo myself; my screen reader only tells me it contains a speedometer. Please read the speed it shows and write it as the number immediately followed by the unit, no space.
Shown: 170km/h
